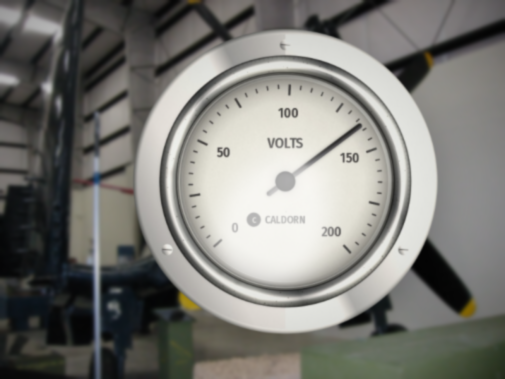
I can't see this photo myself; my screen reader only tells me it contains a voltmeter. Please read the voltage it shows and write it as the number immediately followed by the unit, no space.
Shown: 137.5V
